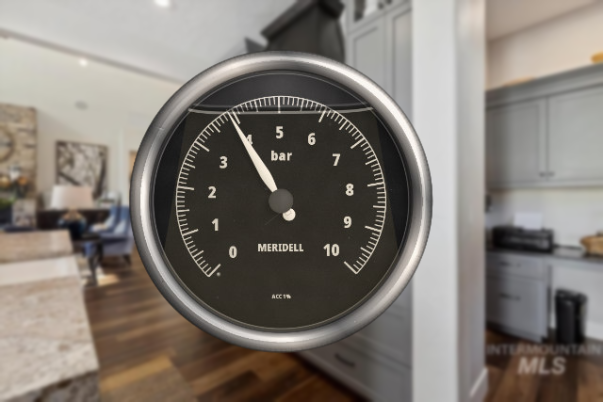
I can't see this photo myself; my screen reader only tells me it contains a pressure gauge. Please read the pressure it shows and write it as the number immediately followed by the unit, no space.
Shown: 3.9bar
